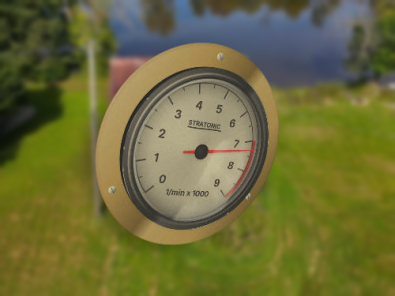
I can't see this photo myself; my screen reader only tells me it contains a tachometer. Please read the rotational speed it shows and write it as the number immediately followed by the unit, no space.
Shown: 7250rpm
